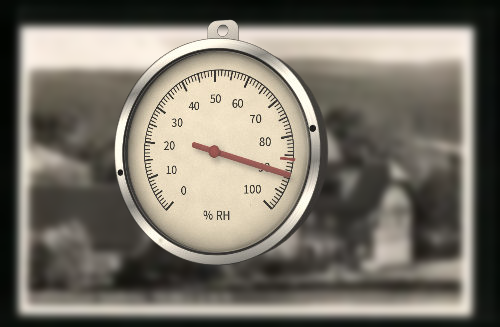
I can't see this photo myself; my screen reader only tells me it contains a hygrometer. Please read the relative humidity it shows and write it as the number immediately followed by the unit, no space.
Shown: 90%
